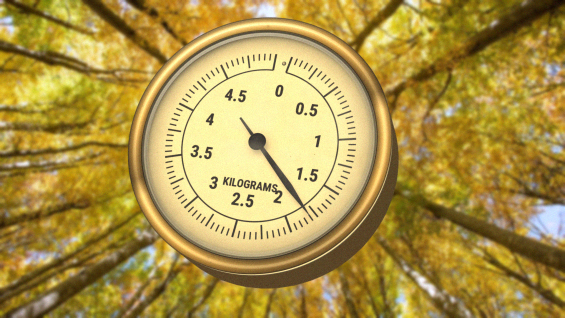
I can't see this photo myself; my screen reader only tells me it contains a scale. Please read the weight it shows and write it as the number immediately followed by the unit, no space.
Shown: 1.8kg
